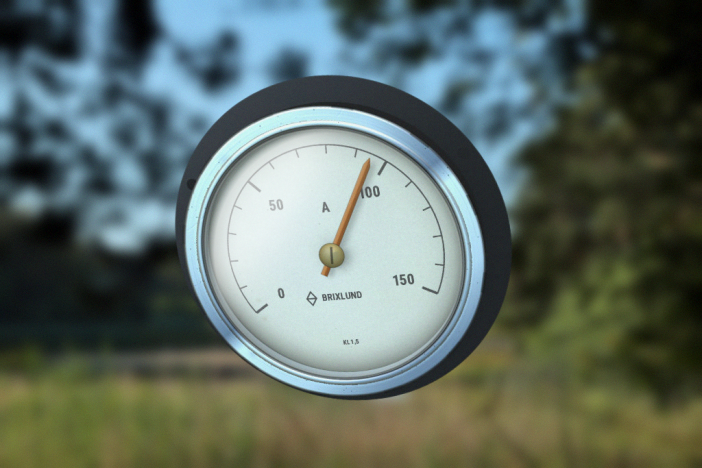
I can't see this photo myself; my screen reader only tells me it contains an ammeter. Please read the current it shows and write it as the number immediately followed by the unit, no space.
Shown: 95A
